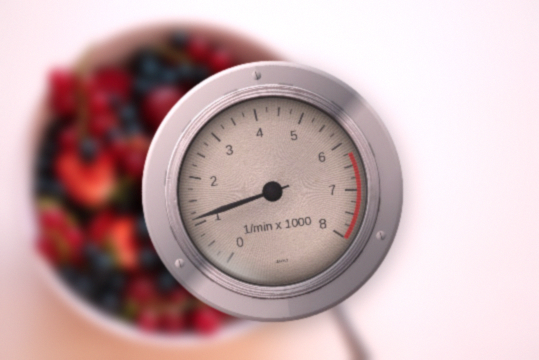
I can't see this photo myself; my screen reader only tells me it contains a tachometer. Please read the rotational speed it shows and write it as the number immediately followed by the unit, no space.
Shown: 1125rpm
